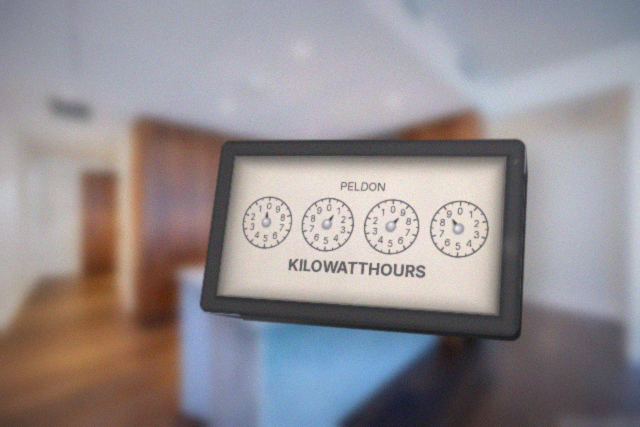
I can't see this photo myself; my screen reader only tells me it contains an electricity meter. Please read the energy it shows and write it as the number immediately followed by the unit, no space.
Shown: 89kWh
